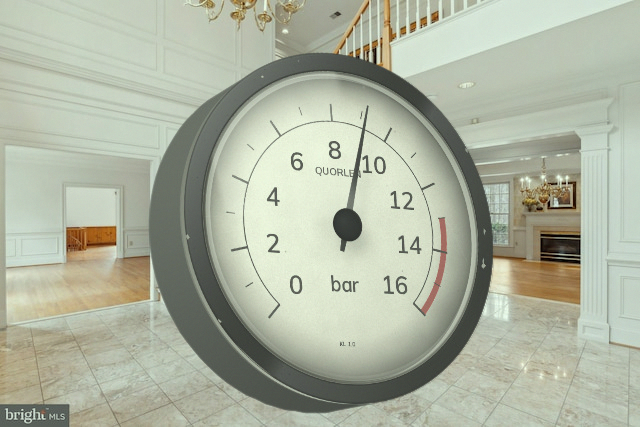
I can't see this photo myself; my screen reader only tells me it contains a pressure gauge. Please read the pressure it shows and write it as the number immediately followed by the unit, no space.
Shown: 9bar
